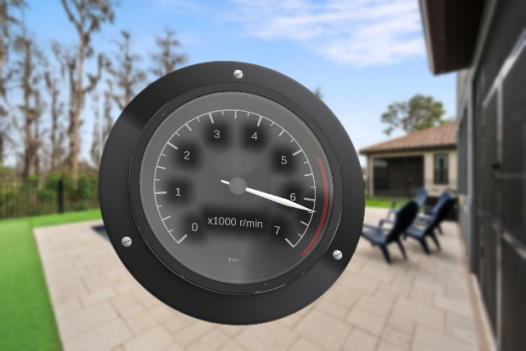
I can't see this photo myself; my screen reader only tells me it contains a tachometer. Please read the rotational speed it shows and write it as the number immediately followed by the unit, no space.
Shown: 6250rpm
